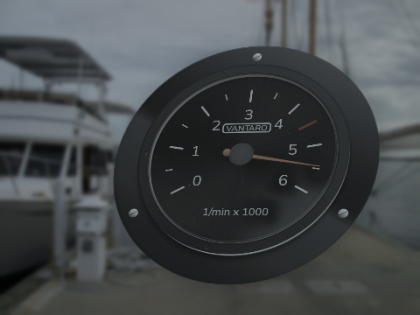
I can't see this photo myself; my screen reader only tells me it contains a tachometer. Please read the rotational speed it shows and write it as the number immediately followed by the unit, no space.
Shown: 5500rpm
